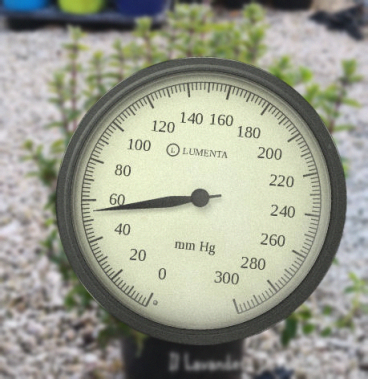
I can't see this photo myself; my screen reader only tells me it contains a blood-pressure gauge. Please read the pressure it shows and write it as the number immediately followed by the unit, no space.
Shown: 54mmHg
